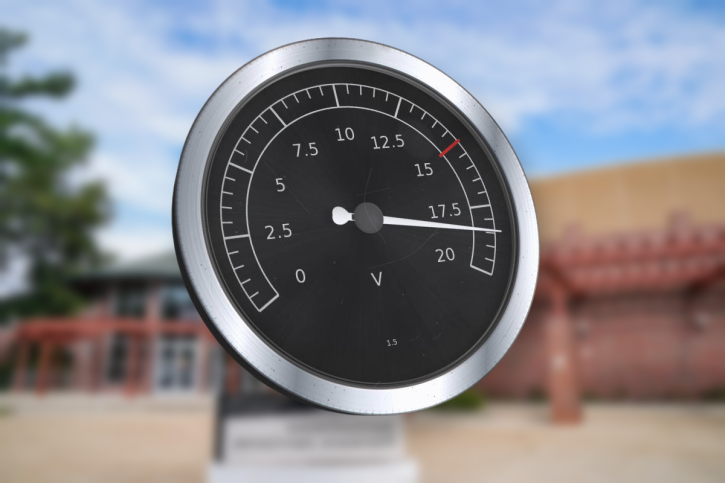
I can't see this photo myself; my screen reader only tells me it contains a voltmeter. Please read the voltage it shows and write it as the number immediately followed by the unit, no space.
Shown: 18.5V
